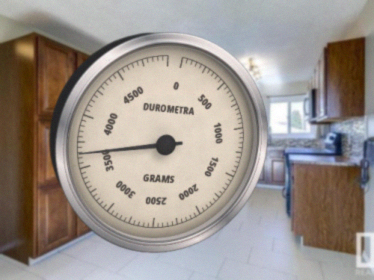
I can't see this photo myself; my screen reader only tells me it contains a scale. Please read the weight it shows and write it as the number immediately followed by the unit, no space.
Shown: 3650g
